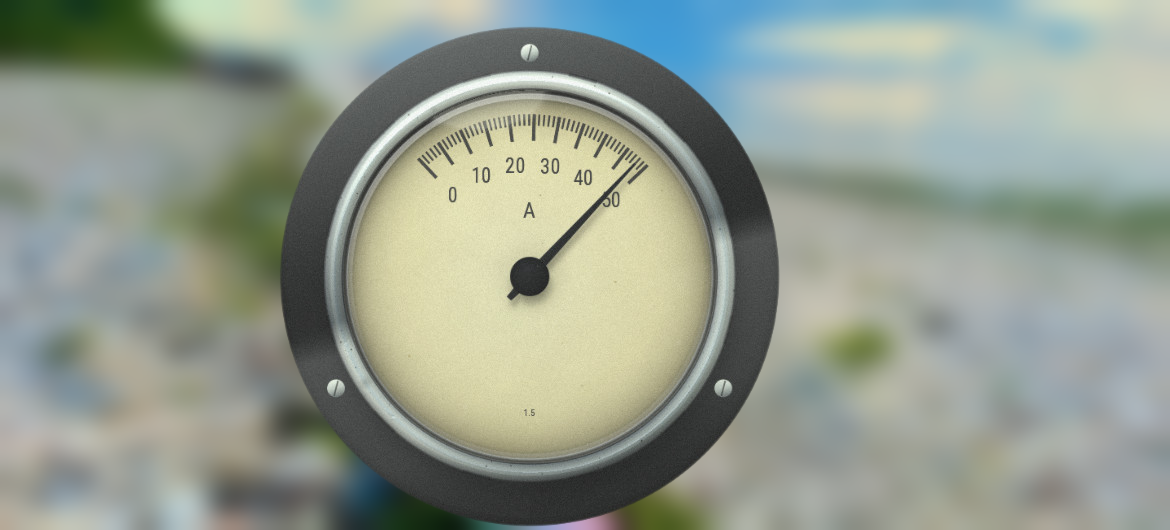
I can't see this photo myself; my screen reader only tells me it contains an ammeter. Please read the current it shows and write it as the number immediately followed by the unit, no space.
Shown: 48A
